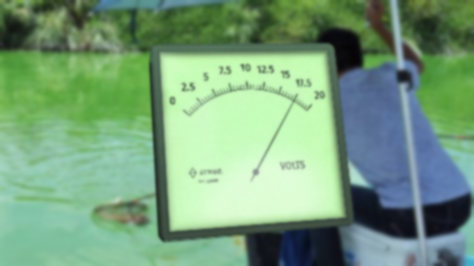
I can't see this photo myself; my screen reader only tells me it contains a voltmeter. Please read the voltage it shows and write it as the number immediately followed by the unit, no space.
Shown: 17.5V
